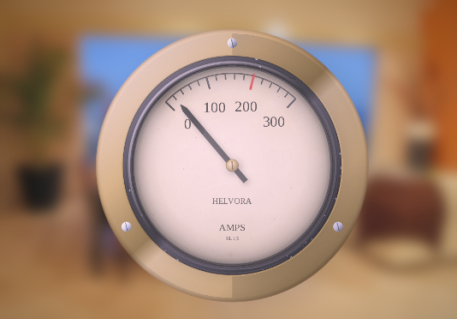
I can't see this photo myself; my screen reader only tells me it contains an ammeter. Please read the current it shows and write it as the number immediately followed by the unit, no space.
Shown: 20A
